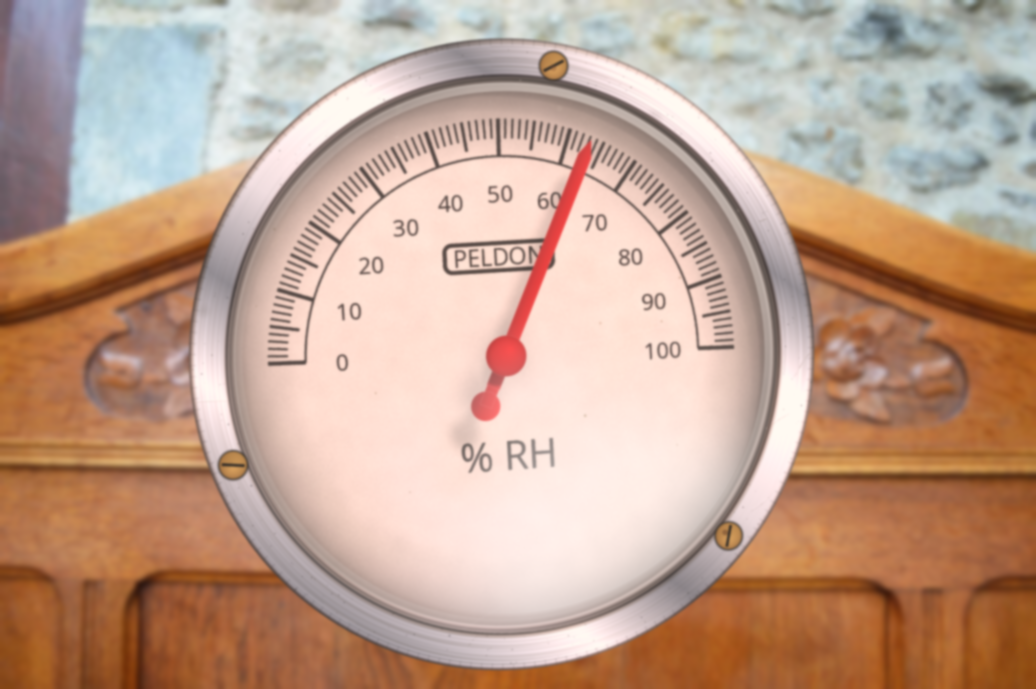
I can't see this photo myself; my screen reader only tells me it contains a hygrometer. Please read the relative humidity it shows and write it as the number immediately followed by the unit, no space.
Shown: 63%
